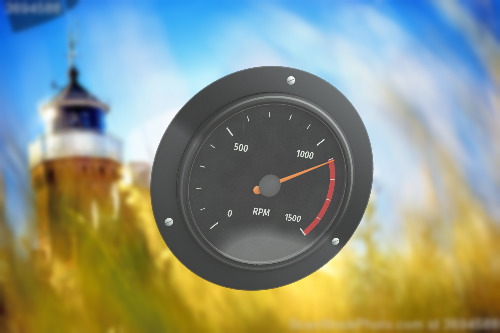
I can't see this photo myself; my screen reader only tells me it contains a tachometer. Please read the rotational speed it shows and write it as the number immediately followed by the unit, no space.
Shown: 1100rpm
